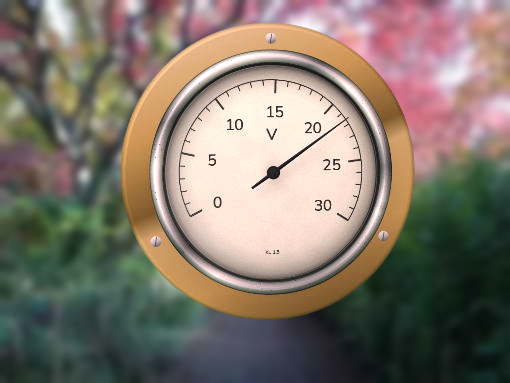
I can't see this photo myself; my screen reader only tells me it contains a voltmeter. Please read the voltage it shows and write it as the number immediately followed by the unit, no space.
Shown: 21.5V
